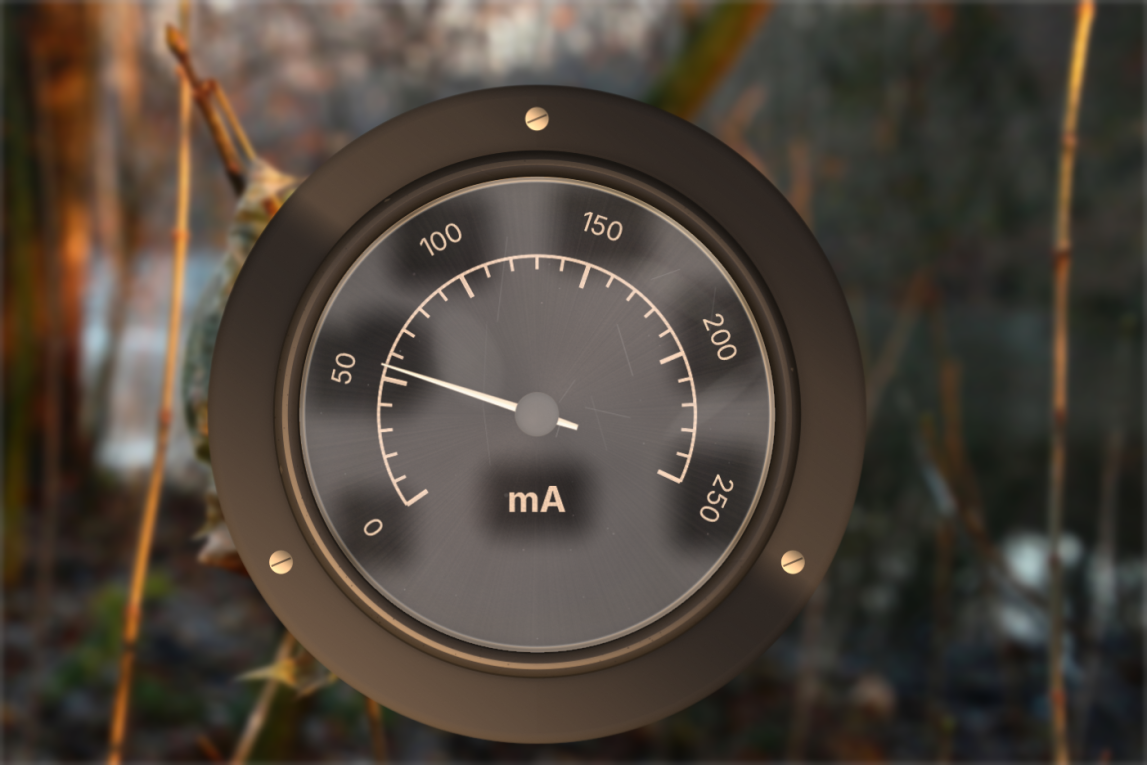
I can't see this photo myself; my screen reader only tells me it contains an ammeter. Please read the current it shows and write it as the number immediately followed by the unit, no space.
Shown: 55mA
